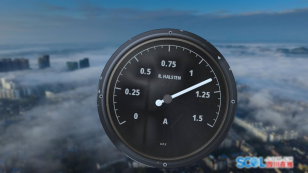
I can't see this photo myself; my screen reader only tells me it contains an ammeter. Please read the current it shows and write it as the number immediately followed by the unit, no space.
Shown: 1.15A
